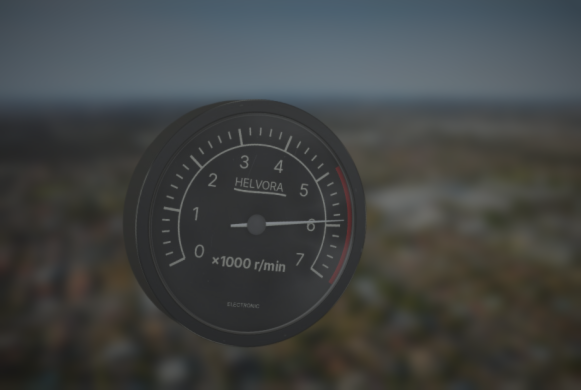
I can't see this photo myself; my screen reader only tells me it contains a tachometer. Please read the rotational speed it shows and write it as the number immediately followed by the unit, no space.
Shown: 5900rpm
